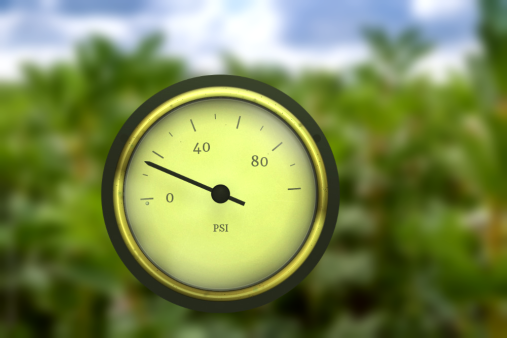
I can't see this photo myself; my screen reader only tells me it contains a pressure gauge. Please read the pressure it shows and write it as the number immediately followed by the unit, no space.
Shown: 15psi
